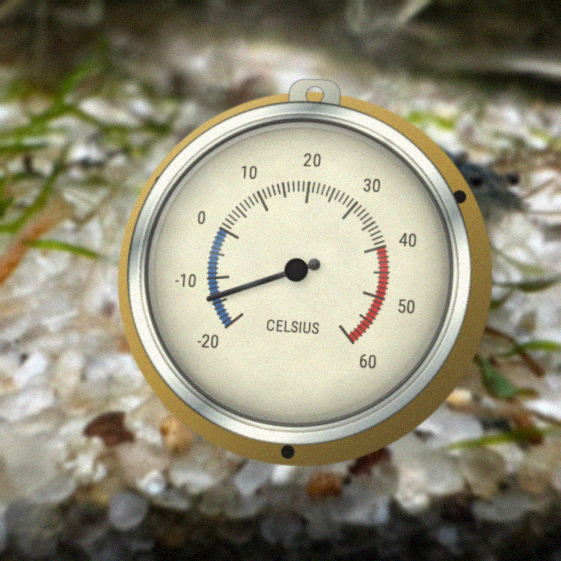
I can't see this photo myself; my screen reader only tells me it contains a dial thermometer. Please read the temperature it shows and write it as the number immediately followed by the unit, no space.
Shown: -14°C
